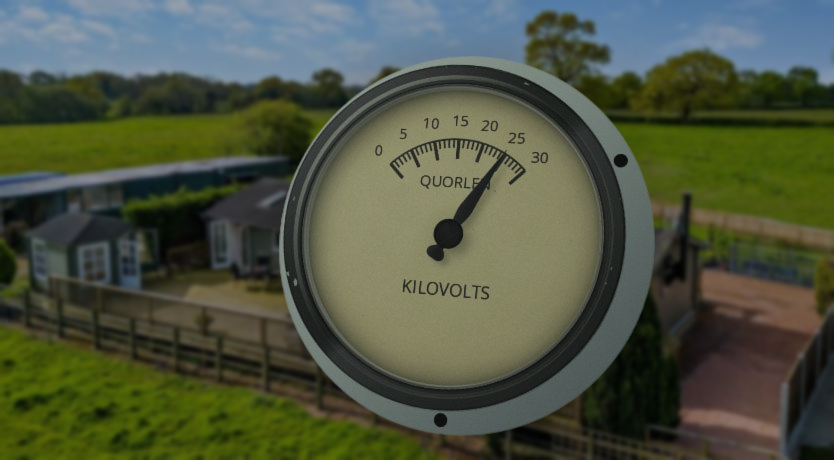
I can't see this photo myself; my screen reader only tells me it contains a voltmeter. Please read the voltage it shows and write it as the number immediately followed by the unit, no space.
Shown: 25kV
